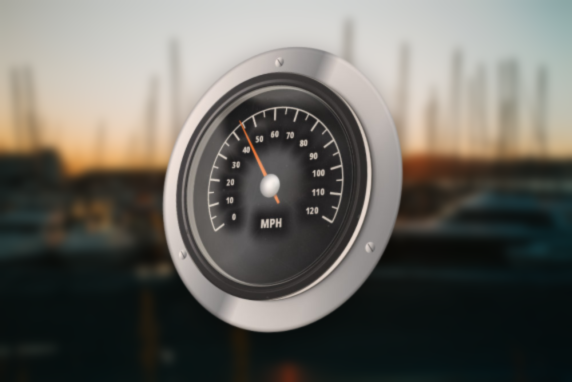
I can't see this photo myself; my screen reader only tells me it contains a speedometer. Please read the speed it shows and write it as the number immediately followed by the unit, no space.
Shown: 45mph
